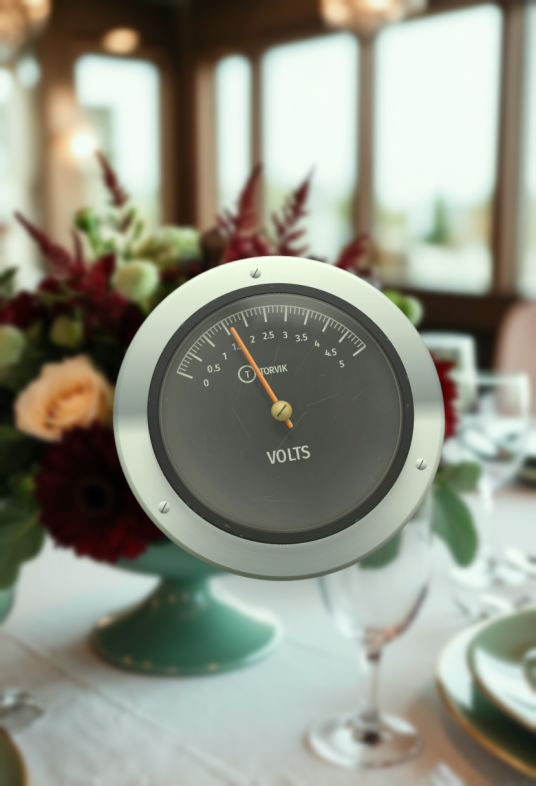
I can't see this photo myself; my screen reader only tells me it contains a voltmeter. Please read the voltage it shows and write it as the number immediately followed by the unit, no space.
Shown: 1.6V
